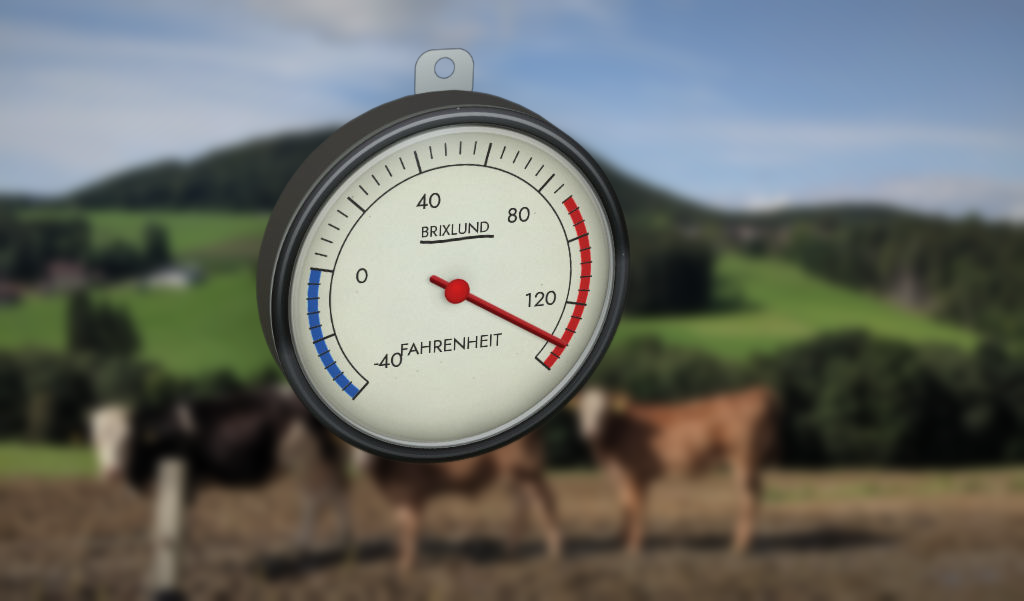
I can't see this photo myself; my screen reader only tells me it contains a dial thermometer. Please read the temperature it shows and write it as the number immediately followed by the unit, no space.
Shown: 132°F
